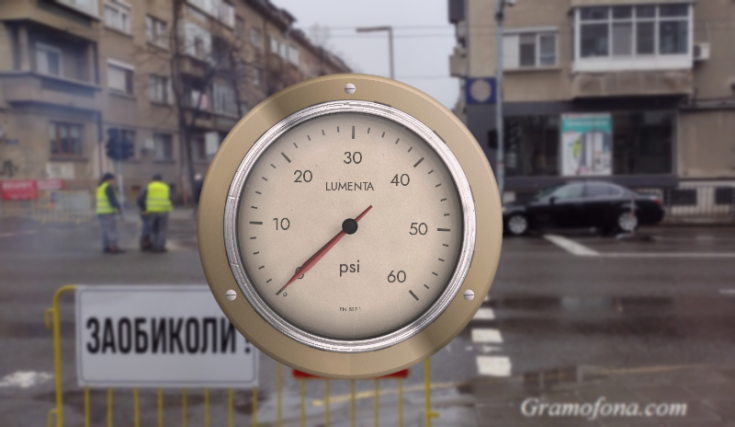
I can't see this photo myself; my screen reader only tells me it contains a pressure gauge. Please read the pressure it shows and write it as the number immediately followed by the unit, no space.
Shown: 0psi
